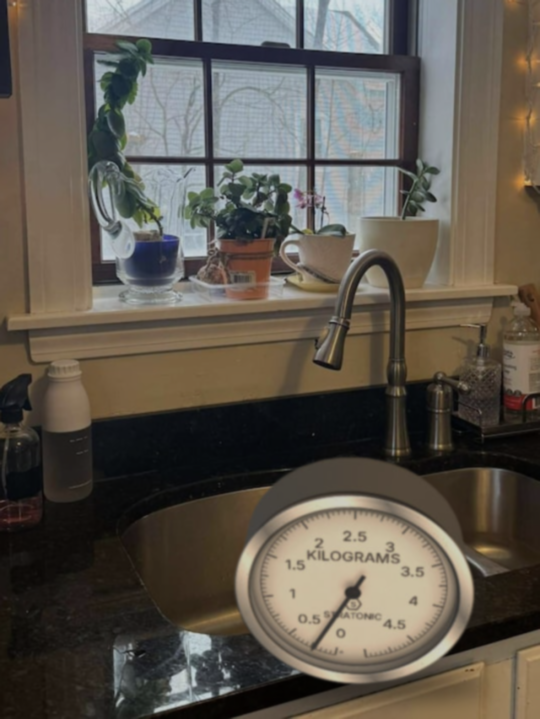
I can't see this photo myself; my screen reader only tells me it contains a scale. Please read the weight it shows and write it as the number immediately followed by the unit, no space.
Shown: 0.25kg
